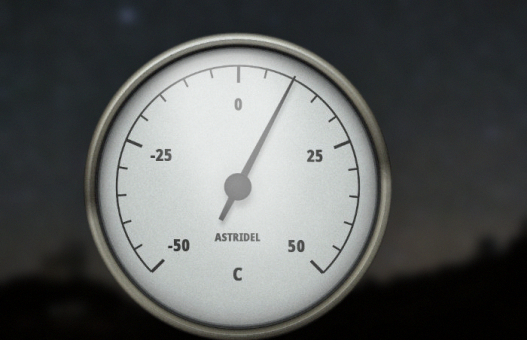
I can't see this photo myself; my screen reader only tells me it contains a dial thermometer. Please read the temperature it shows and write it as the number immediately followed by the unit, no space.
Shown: 10°C
